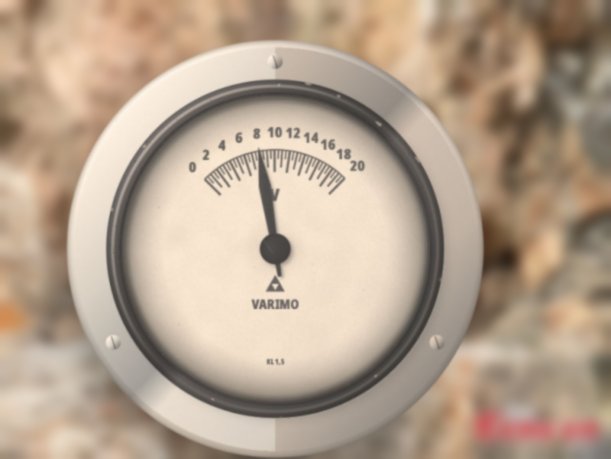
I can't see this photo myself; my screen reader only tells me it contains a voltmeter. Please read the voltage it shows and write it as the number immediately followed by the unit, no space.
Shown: 8V
